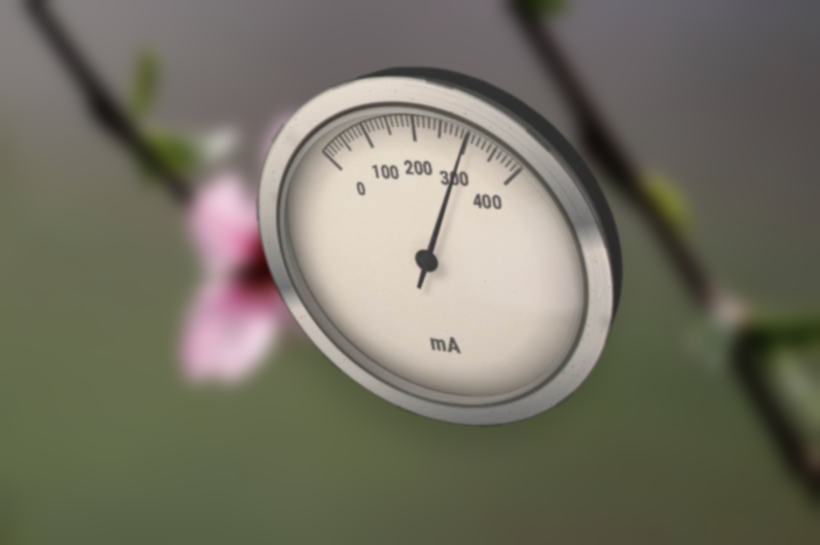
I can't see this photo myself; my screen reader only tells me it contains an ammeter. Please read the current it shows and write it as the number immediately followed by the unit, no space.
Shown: 300mA
